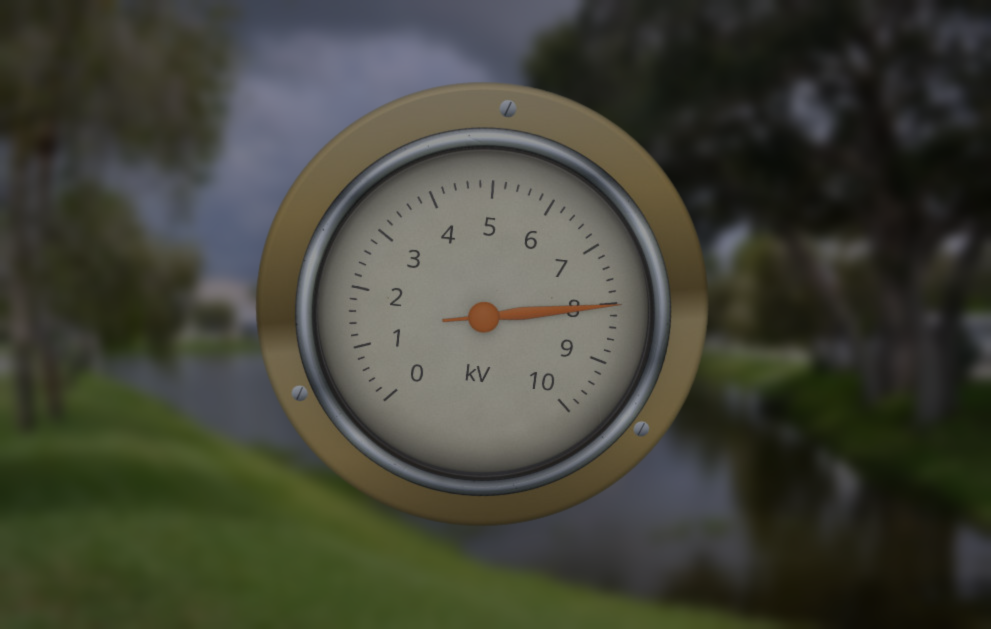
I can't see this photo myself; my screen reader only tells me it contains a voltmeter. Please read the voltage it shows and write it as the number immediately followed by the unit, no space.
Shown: 8kV
